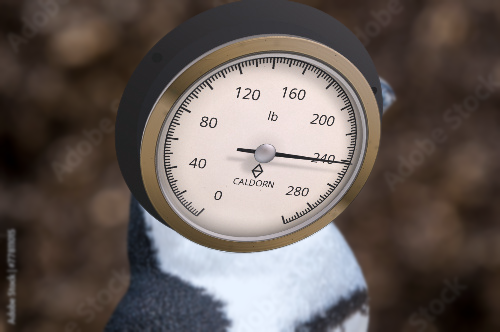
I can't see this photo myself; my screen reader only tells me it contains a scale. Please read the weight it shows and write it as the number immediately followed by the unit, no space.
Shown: 240lb
